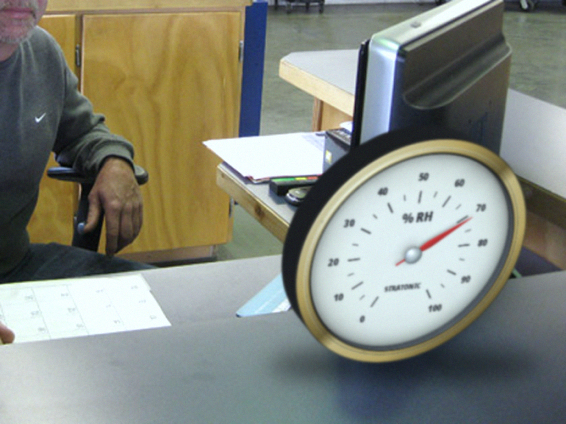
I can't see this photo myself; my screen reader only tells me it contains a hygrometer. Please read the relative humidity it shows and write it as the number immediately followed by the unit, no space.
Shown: 70%
